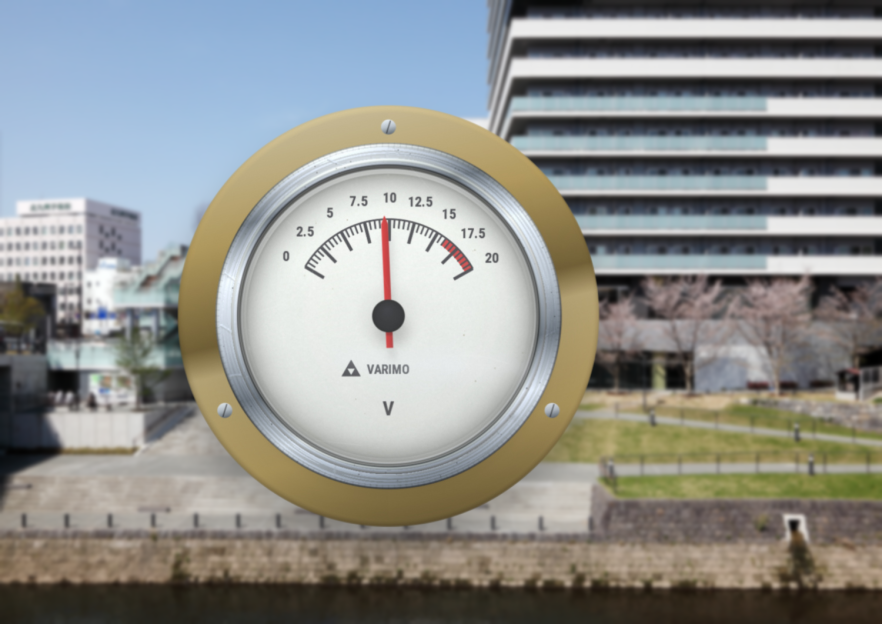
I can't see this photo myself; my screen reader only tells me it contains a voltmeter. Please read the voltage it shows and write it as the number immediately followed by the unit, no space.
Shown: 9.5V
